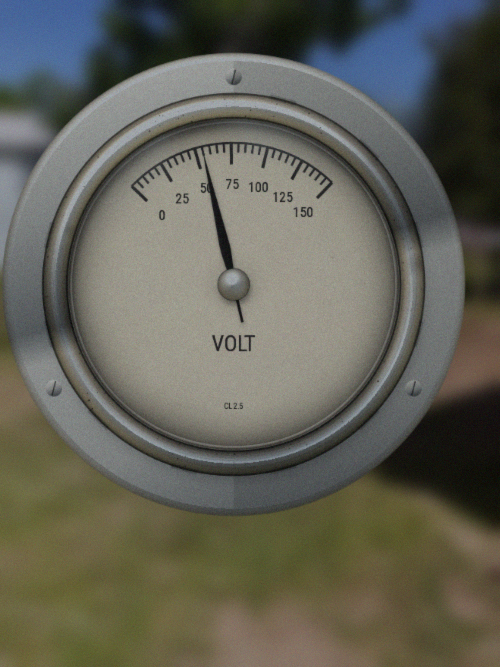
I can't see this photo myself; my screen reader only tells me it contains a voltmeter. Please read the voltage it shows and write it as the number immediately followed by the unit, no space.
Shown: 55V
